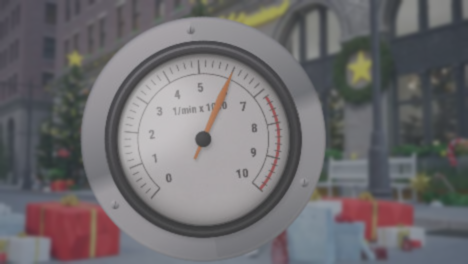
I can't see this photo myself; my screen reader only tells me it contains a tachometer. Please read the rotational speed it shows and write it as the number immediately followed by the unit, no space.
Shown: 6000rpm
